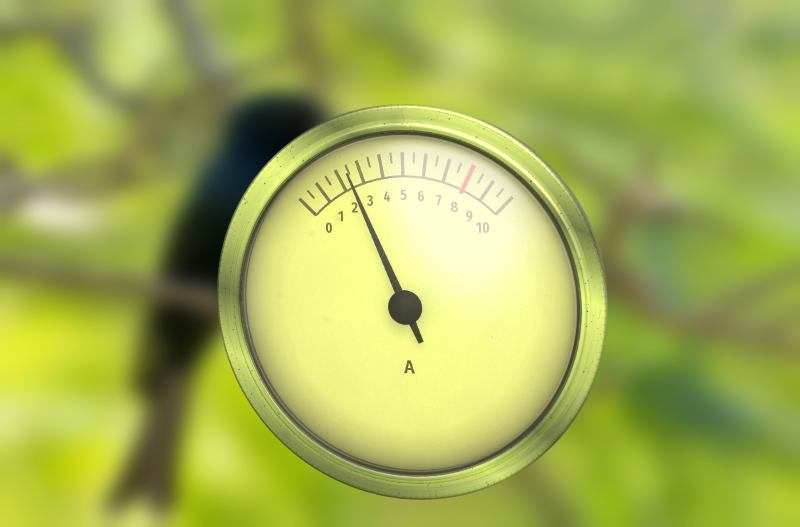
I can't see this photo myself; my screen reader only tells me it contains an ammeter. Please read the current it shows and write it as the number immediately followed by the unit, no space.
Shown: 2.5A
